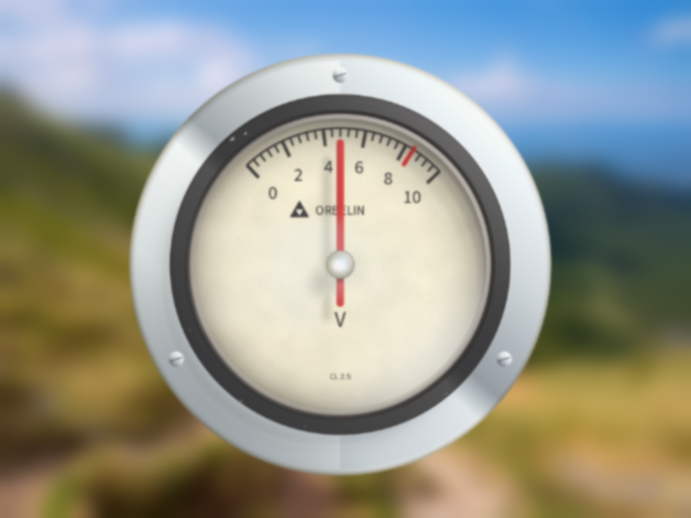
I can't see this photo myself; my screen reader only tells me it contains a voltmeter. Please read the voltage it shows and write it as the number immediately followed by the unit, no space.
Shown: 4.8V
